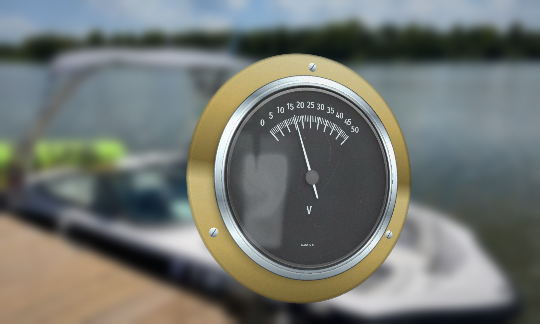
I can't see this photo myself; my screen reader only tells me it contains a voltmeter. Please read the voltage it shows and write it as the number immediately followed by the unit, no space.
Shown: 15V
